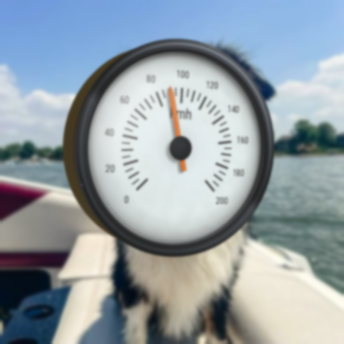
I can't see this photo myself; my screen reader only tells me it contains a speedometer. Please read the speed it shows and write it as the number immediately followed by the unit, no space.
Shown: 90km/h
